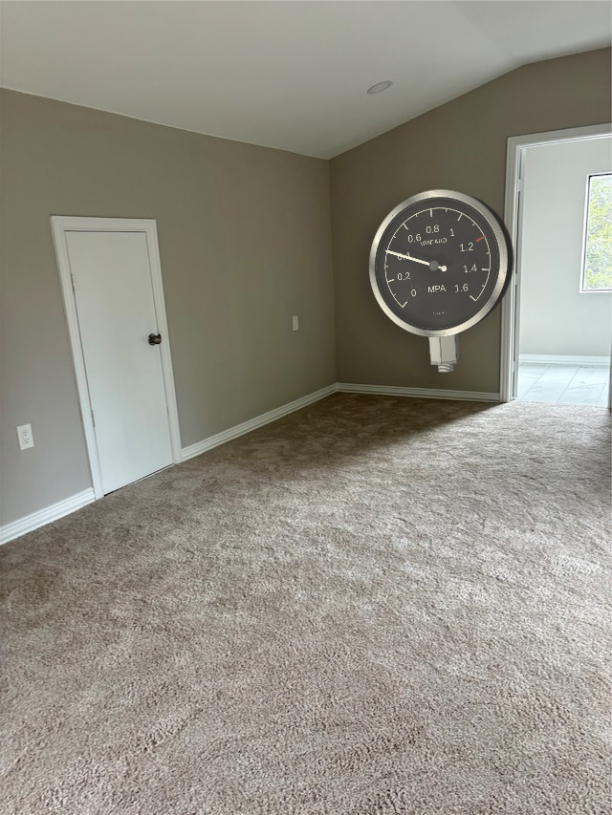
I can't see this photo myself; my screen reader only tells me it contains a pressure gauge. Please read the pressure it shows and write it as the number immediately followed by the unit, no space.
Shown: 0.4MPa
